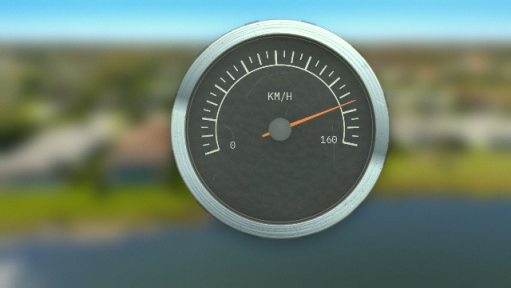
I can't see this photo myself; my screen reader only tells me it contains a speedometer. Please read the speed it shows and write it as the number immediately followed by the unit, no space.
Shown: 135km/h
